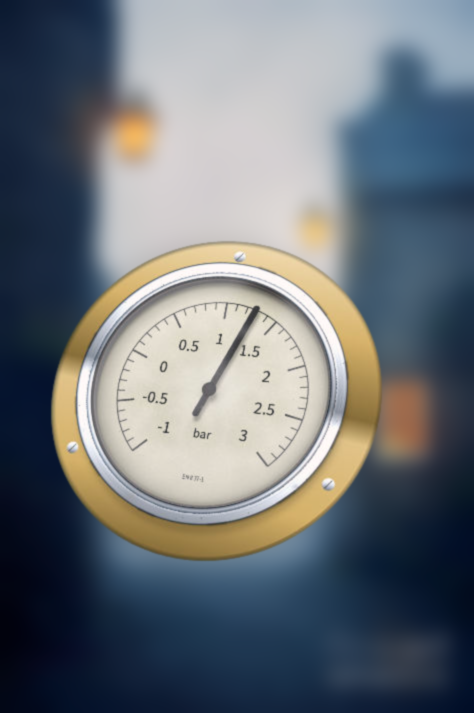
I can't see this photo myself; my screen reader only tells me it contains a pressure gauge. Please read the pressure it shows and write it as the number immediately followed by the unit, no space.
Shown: 1.3bar
